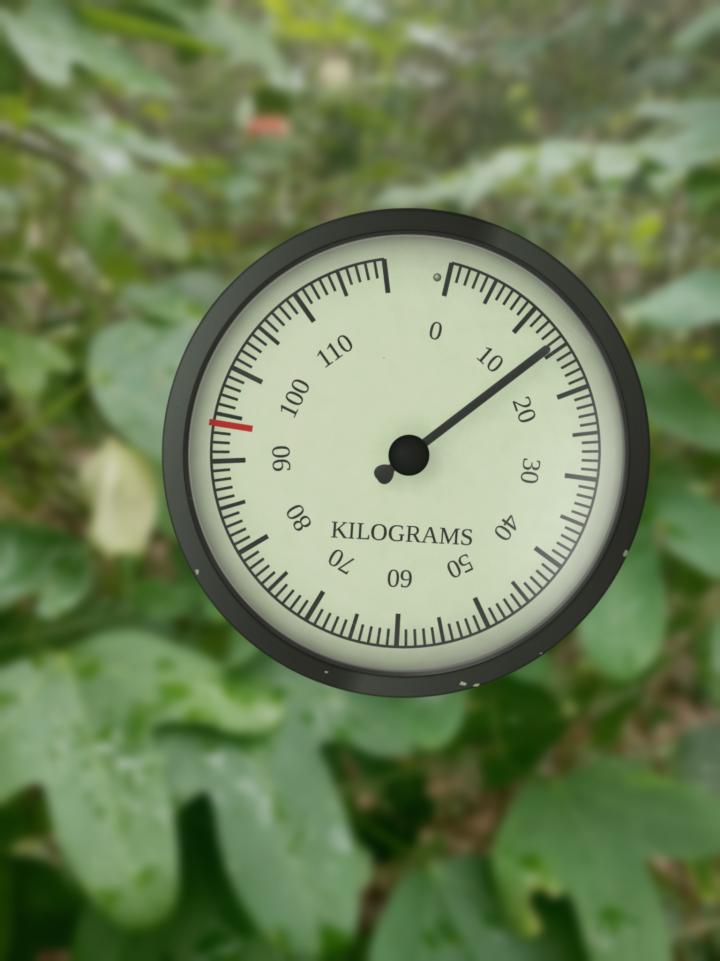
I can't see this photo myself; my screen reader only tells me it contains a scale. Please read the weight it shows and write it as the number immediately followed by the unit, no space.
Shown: 14kg
